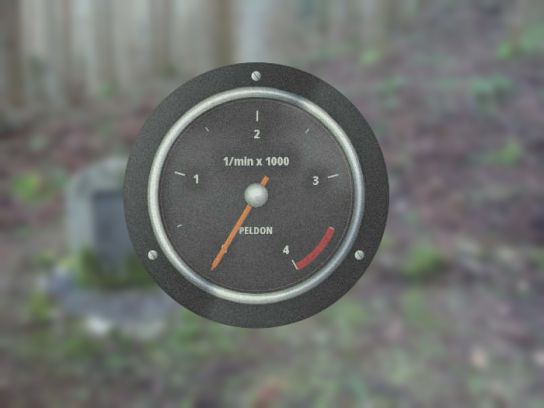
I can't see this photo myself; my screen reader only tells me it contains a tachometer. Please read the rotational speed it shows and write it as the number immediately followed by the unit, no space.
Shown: 0rpm
